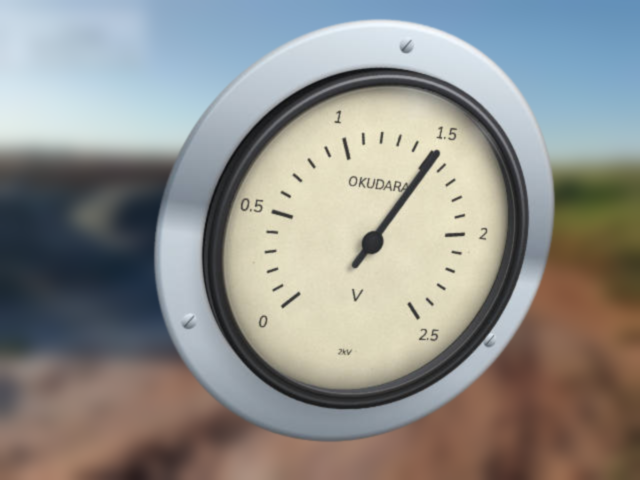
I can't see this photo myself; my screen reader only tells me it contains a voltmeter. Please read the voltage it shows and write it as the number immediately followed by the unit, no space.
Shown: 1.5V
